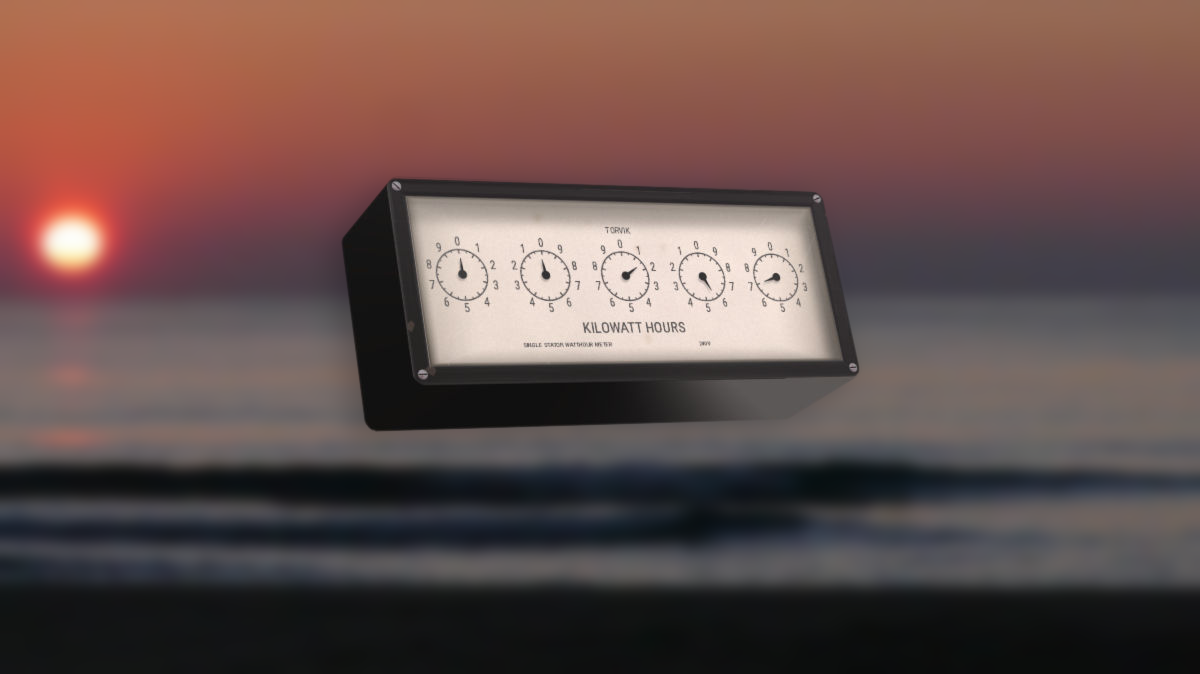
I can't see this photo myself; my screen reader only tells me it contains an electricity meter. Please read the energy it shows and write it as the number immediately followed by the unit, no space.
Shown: 157kWh
